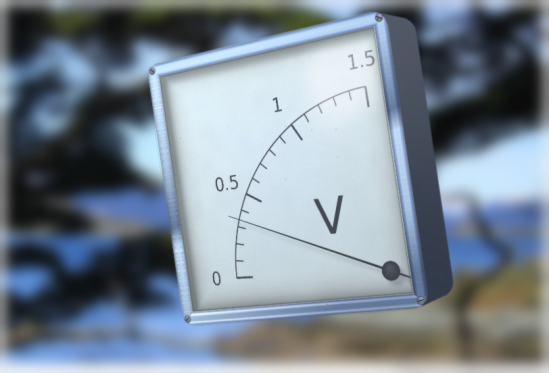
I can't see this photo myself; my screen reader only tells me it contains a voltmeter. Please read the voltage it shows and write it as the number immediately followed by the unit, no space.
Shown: 0.35V
